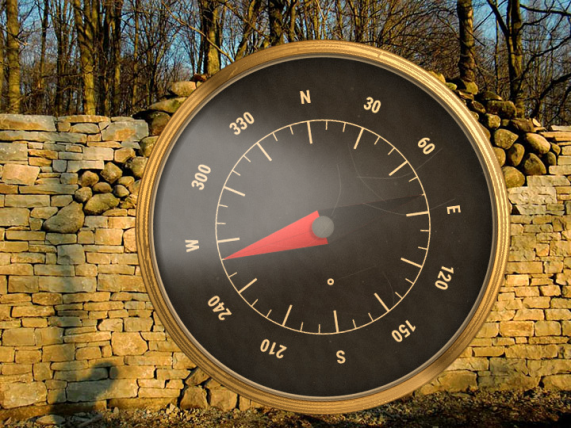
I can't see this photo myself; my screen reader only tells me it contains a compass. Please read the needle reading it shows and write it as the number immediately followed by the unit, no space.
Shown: 260°
